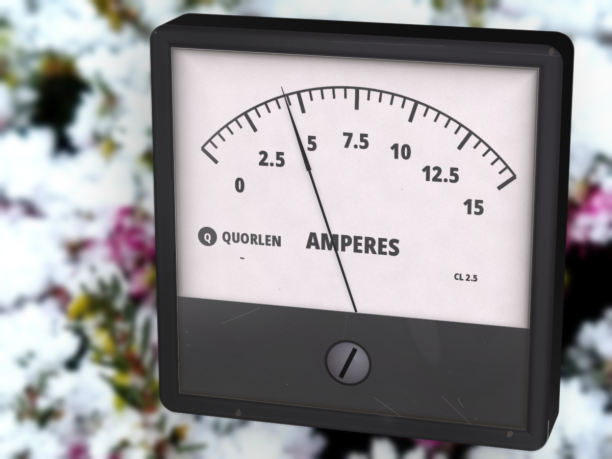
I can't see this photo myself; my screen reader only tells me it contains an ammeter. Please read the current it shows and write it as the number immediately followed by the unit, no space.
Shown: 4.5A
